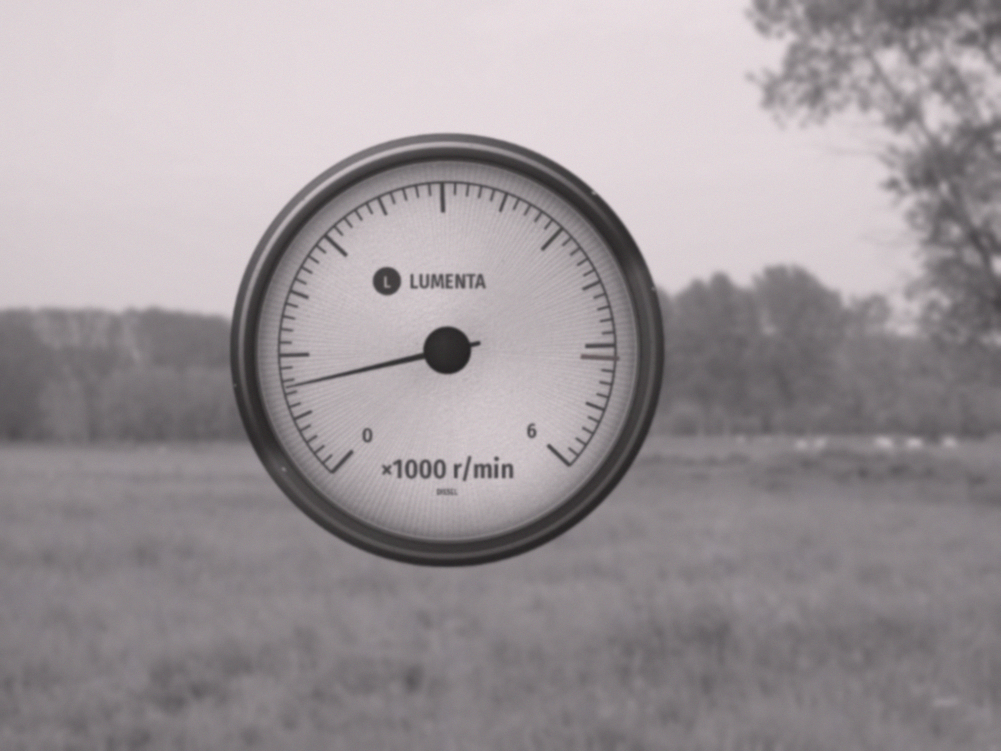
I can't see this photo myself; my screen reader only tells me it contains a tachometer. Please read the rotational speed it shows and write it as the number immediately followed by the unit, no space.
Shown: 750rpm
